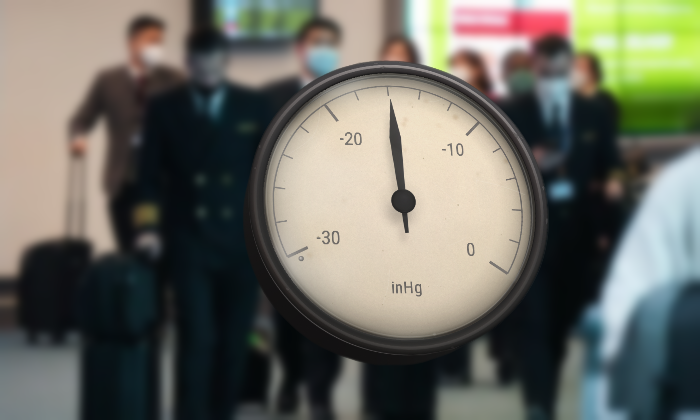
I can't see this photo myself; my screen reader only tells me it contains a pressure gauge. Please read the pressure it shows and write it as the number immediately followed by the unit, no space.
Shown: -16inHg
